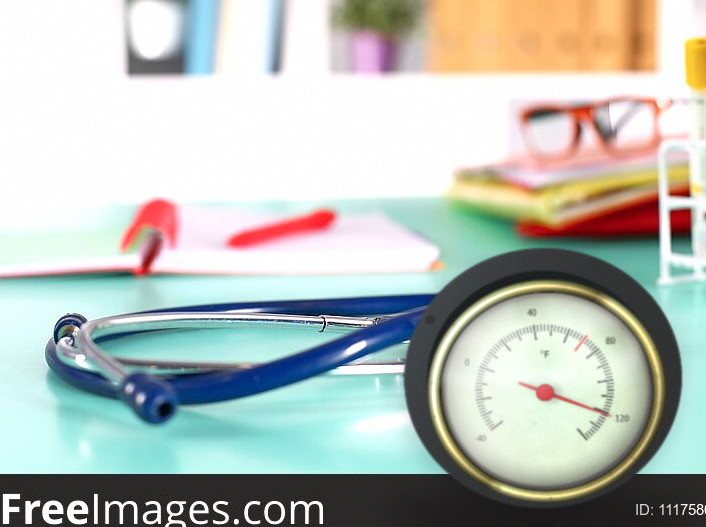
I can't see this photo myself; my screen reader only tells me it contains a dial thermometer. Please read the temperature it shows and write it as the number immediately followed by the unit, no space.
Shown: 120°F
